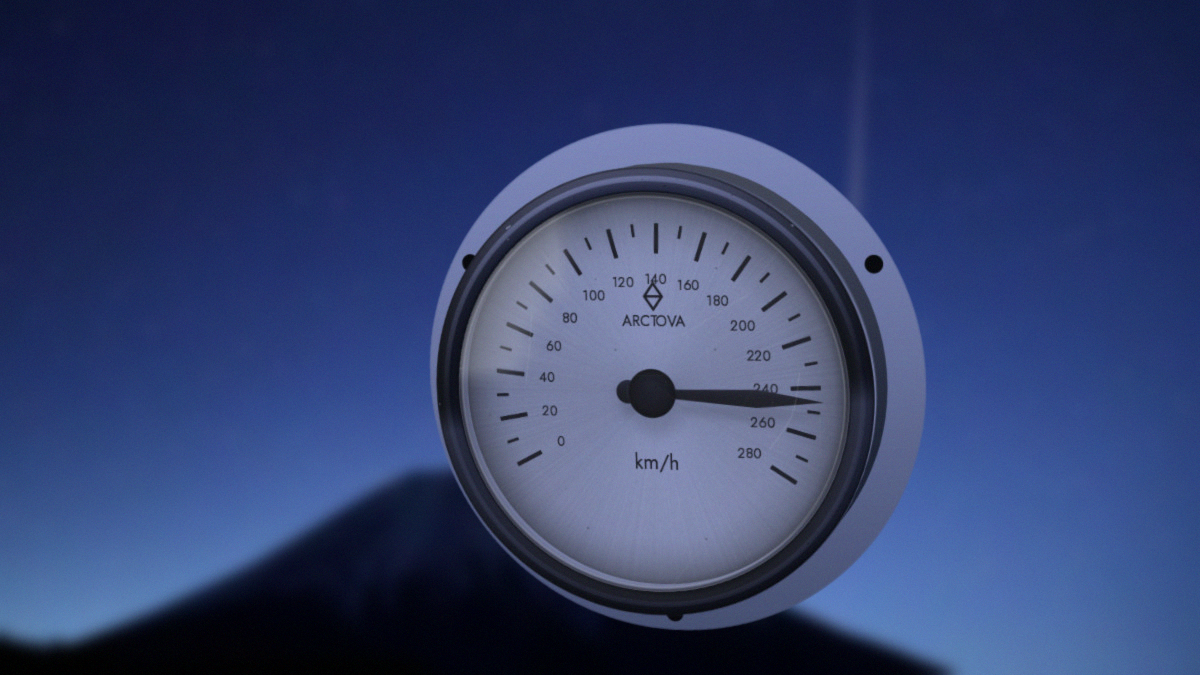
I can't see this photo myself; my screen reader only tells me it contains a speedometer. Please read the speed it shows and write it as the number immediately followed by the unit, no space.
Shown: 245km/h
